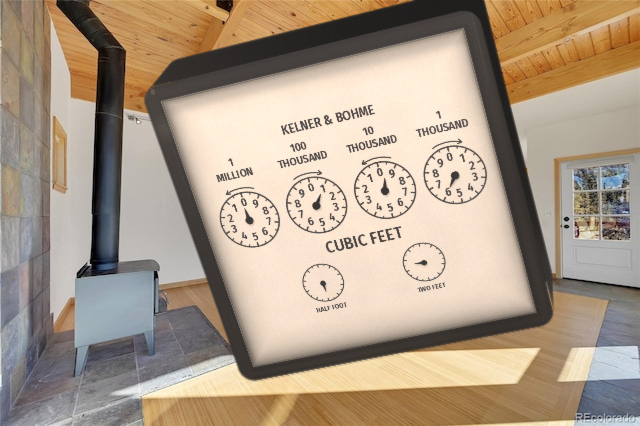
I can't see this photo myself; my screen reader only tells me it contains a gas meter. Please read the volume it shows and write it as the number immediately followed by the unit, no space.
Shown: 9600ft³
